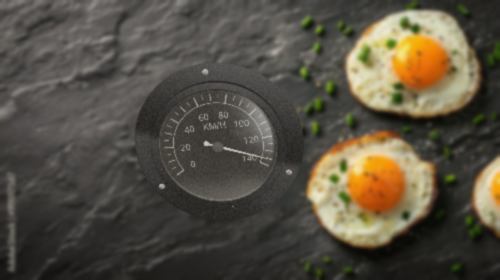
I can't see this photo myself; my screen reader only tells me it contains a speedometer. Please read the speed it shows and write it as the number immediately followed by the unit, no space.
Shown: 135km/h
